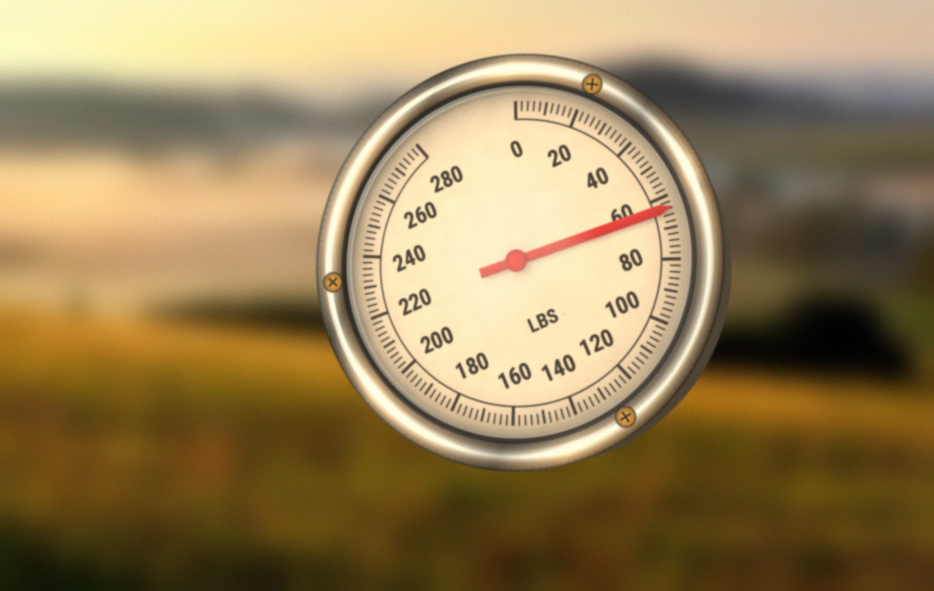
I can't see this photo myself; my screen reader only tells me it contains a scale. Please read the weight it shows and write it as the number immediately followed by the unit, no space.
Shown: 64lb
